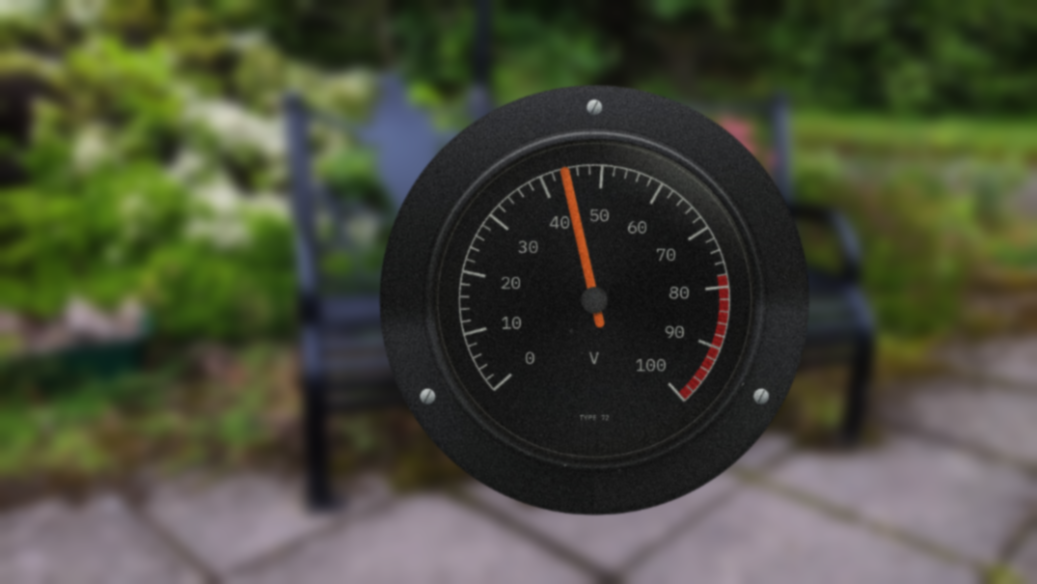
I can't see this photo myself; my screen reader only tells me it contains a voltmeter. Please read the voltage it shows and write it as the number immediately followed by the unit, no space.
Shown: 44V
